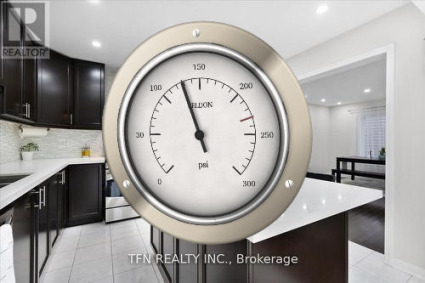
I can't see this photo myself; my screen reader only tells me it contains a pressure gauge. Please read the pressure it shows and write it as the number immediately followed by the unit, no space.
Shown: 130psi
